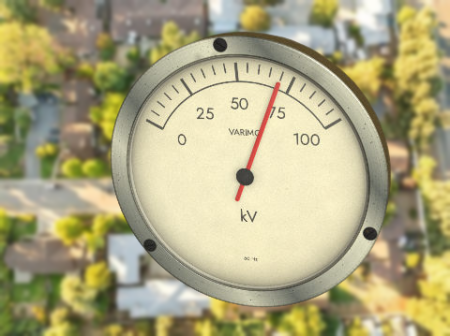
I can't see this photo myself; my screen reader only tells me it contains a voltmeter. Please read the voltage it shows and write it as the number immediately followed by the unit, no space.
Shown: 70kV
